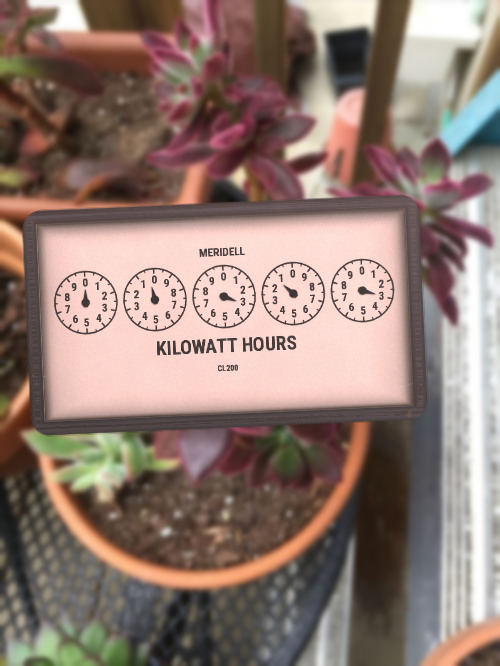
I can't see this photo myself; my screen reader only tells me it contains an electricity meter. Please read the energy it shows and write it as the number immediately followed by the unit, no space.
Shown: 313kWh
